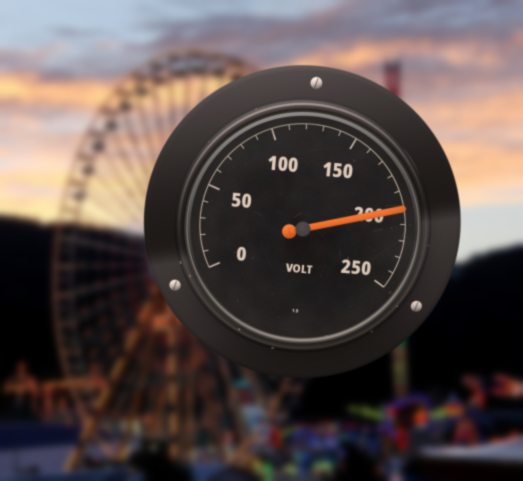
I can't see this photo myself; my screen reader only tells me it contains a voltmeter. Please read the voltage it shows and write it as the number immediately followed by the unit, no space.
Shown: 200V
